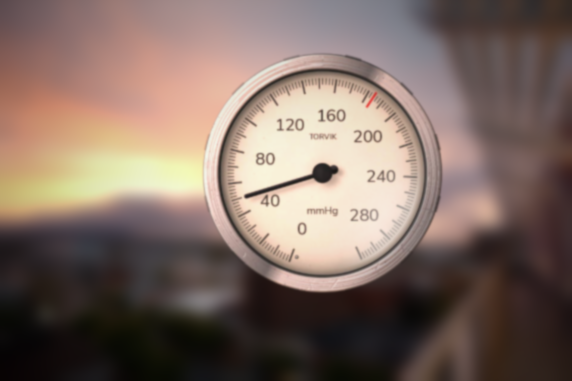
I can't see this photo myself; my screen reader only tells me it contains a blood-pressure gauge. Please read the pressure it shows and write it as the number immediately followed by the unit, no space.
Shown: 50mmHg
